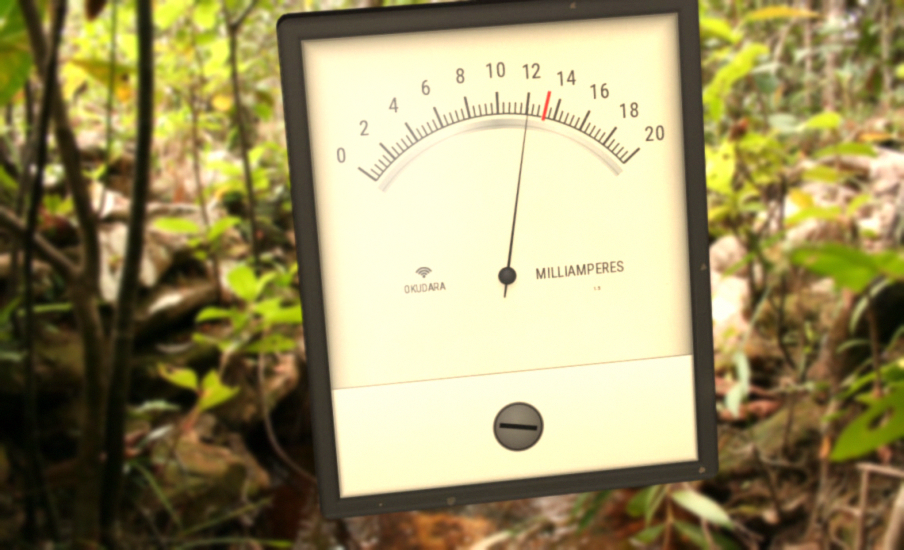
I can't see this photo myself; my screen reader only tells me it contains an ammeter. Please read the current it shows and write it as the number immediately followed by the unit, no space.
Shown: 12mA
